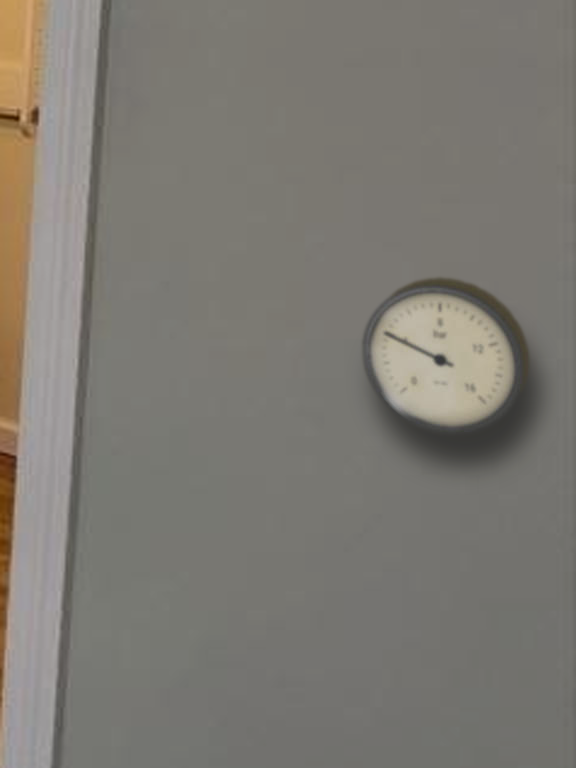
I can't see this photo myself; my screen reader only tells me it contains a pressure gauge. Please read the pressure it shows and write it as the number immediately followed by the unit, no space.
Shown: 4bar
